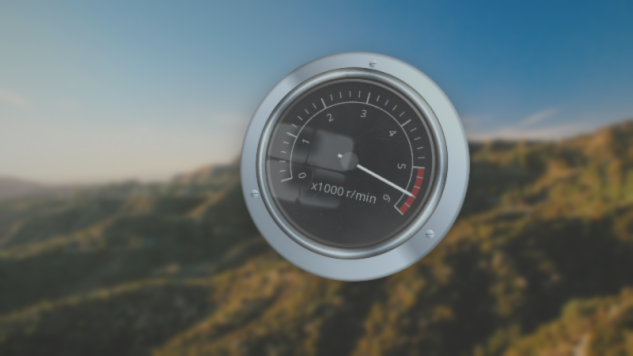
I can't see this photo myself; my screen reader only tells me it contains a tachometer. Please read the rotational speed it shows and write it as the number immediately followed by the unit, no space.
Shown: 5600rpm
